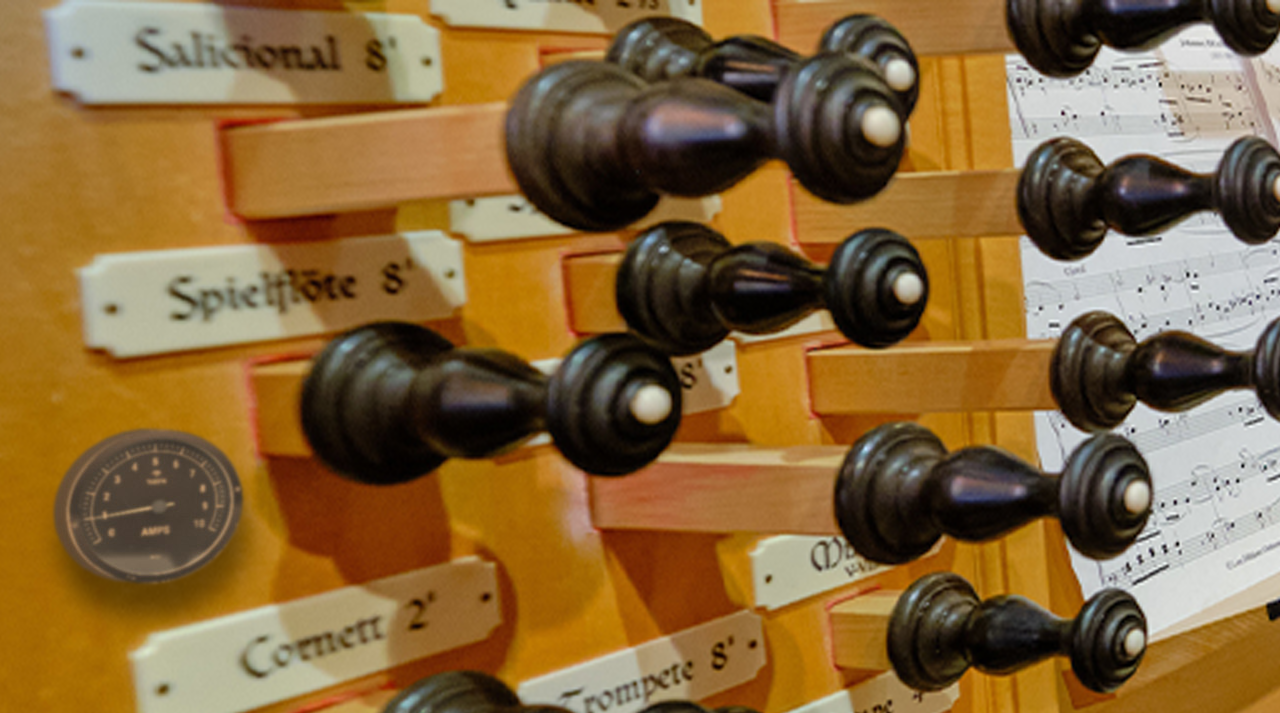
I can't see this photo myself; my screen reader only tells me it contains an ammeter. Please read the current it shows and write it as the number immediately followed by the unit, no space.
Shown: 1A
